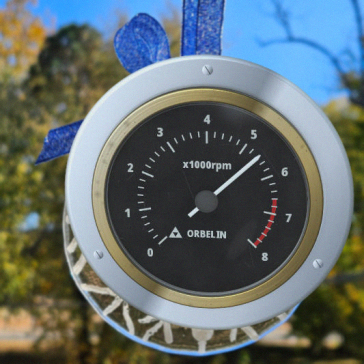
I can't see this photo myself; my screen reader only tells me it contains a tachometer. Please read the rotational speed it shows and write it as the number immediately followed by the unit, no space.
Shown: 5400rpm
